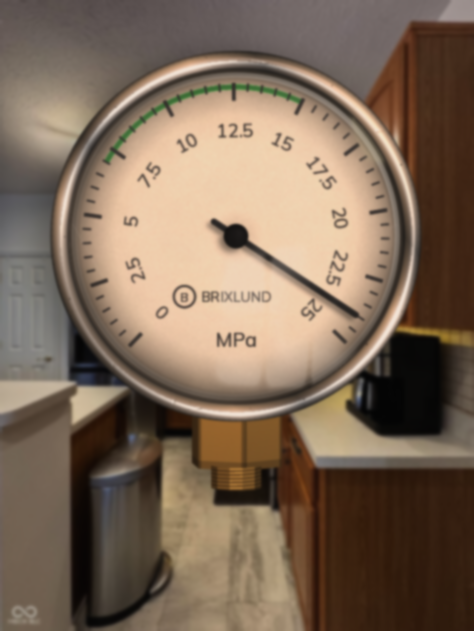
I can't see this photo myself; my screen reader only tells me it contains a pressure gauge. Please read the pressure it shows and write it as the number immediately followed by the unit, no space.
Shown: 24MPa
